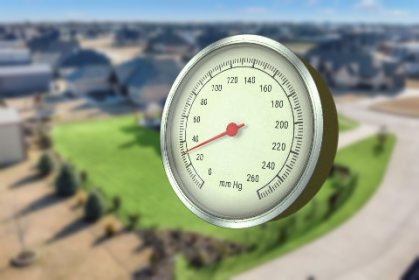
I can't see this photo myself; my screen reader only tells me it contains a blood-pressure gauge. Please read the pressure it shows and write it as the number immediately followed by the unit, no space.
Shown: 30mmHg
